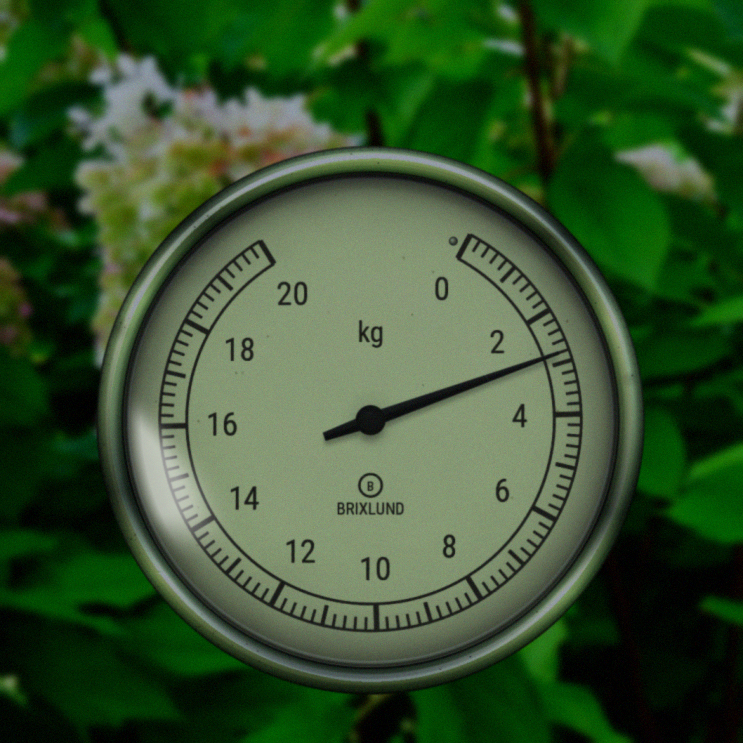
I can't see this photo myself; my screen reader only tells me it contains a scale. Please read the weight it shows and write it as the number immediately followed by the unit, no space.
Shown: 2.8kg
